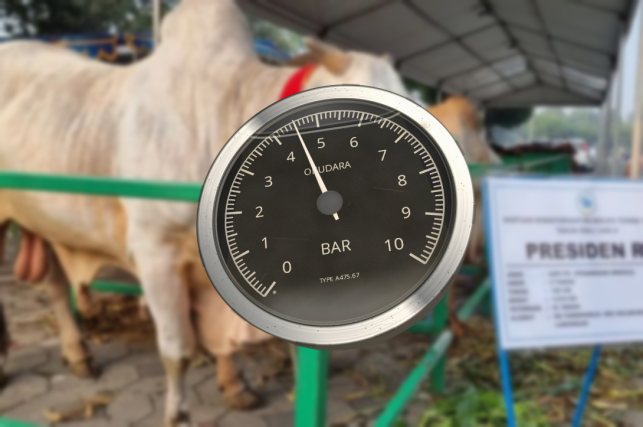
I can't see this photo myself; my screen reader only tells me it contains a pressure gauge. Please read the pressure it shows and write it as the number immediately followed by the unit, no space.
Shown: 4.5bar
